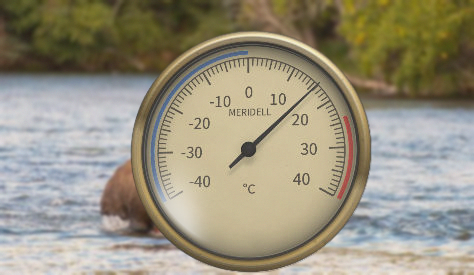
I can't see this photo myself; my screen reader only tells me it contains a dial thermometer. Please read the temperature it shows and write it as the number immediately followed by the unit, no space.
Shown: 16°C
